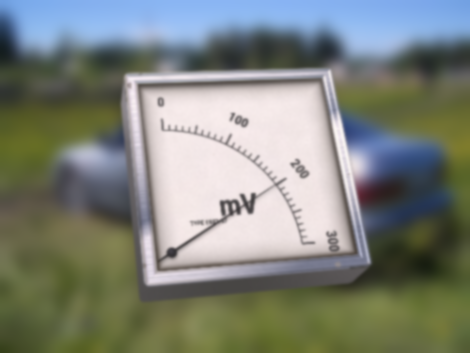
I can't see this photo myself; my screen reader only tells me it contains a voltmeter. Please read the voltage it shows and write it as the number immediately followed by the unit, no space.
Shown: 200mV
